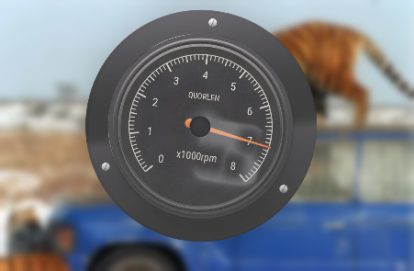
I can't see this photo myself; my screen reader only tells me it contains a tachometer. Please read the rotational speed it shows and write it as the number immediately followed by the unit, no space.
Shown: 7000rpm
